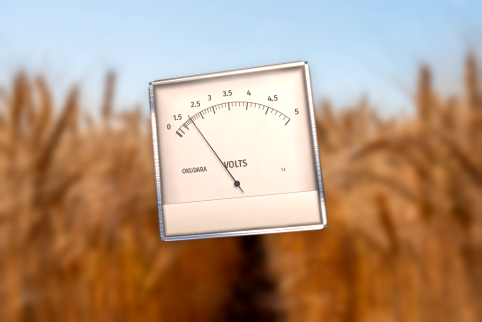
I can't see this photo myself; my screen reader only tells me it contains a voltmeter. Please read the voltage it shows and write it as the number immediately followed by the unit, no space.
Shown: 2V
